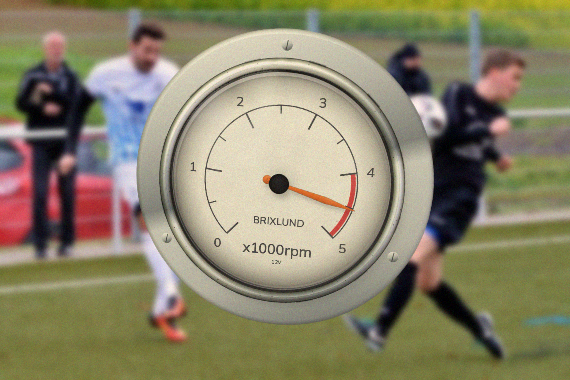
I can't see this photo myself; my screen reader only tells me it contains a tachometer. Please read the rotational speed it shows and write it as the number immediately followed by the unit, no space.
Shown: 4500rpm
